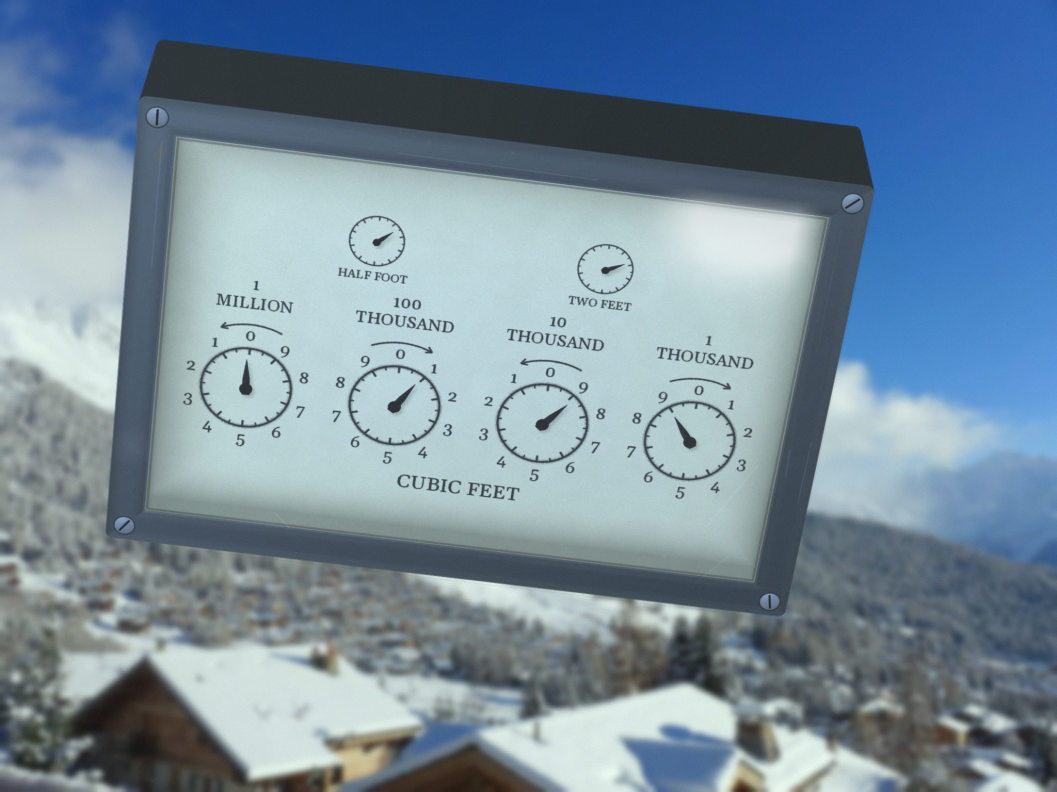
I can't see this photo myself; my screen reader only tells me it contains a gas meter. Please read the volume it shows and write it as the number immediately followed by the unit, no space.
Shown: 8900ft³
